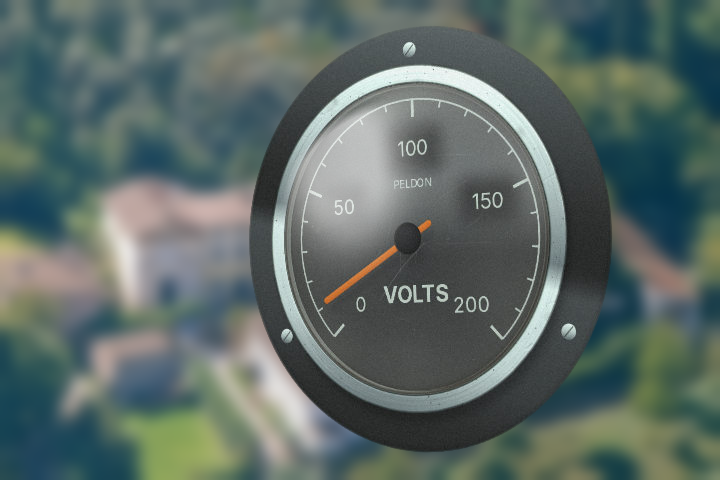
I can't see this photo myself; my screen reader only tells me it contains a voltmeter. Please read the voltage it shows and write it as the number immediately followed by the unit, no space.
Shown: 10V
